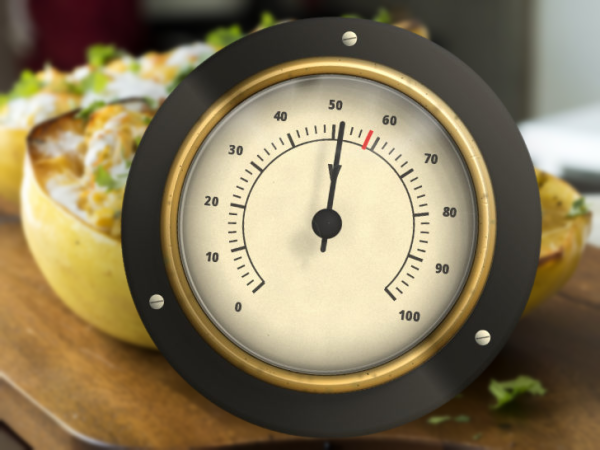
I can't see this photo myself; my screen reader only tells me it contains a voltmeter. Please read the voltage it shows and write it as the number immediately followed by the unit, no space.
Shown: 52V
